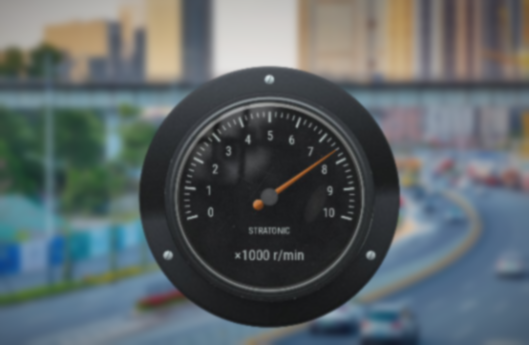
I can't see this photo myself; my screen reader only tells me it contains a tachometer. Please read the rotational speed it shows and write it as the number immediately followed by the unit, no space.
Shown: 7600rpm
